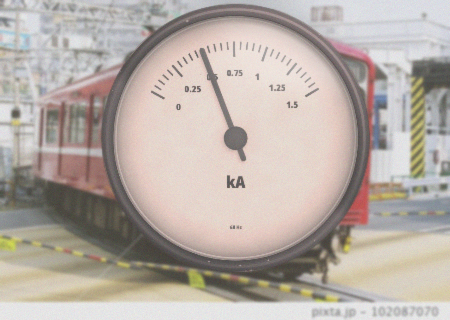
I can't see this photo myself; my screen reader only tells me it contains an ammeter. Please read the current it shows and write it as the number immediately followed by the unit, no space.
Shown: 0.5kA
